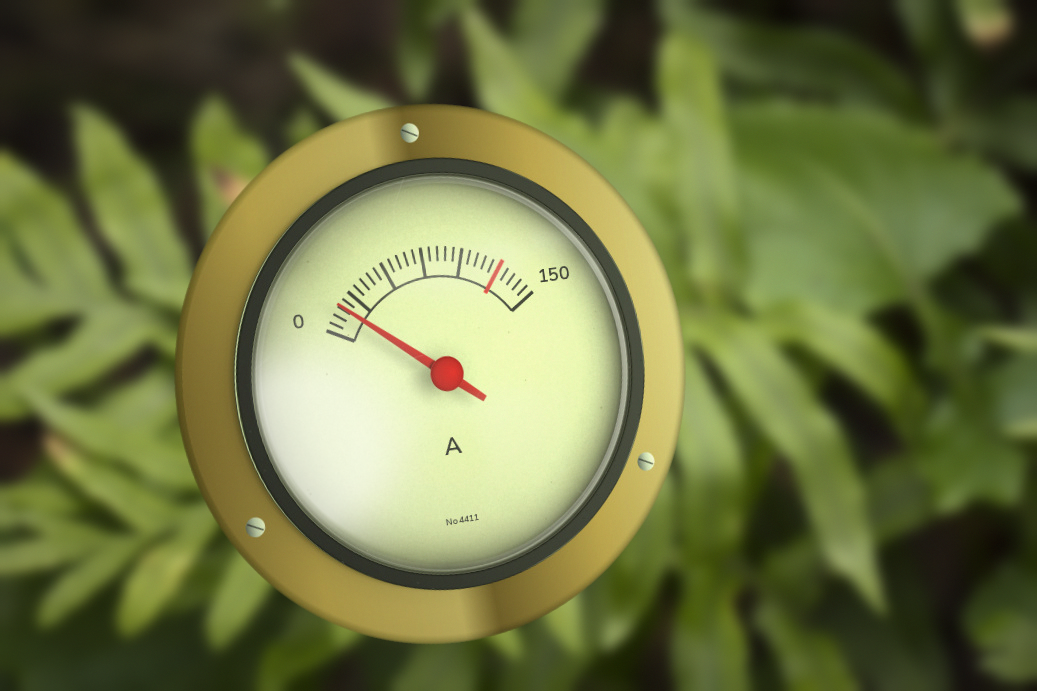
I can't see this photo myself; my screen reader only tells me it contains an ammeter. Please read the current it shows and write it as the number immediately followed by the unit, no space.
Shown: 15A
